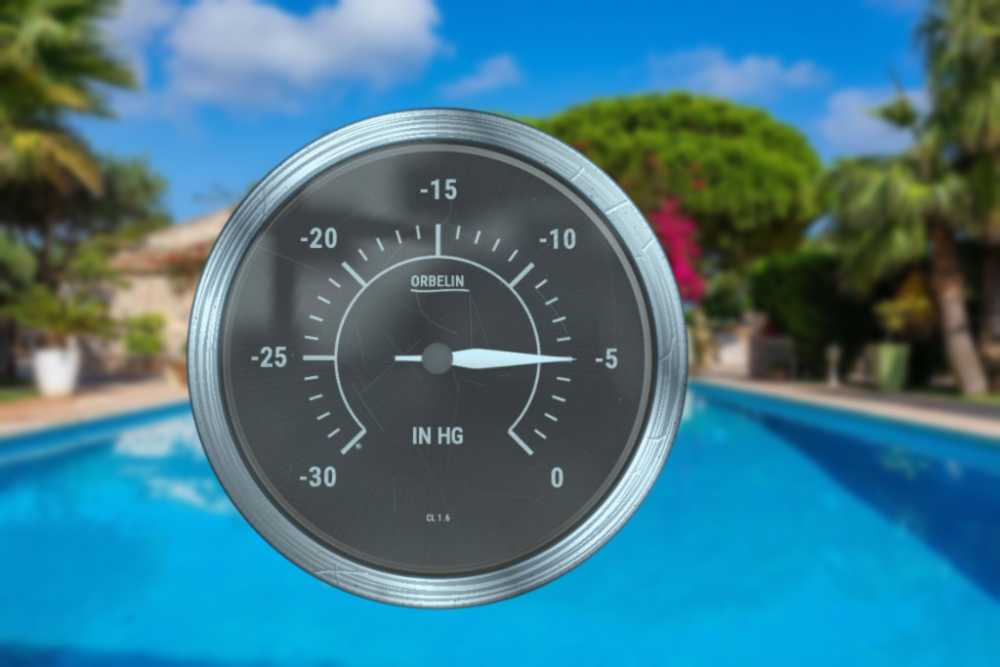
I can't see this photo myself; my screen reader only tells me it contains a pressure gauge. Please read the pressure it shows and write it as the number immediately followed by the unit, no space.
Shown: -5inHg
